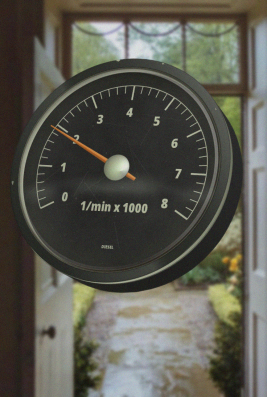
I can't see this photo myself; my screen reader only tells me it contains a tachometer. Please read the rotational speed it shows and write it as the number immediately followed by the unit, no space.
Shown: 1900rpm
